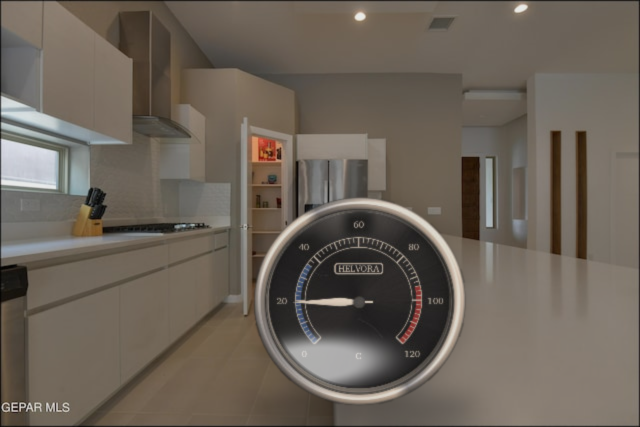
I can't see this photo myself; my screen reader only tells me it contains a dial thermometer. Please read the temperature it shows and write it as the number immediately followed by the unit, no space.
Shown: 20°C
